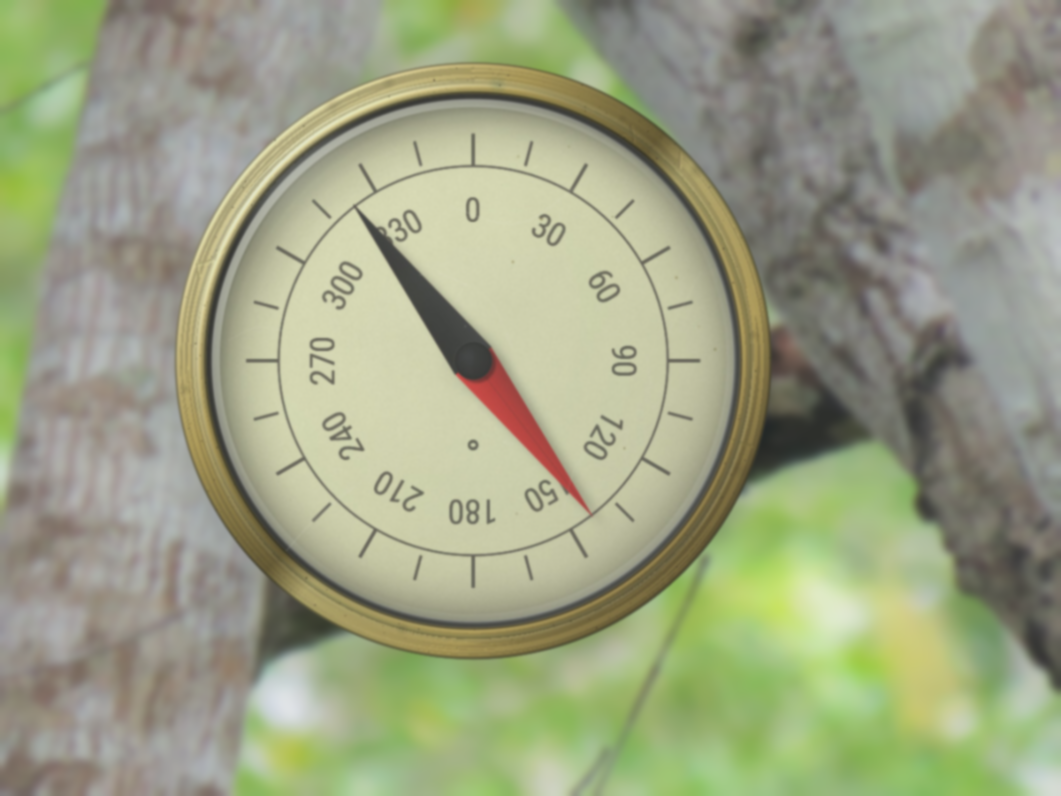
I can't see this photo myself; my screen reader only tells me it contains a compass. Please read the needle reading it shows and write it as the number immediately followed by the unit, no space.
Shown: 142.5°
